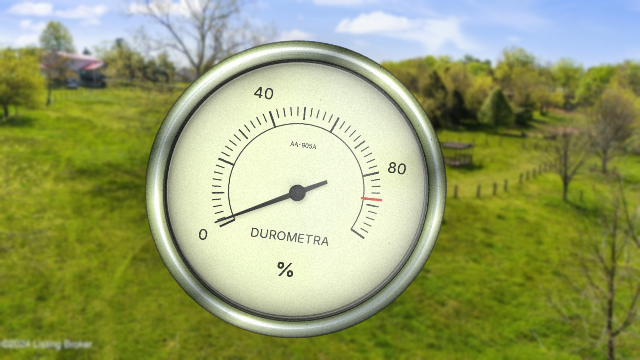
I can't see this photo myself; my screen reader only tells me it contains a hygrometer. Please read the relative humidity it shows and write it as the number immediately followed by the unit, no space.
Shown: 2%
